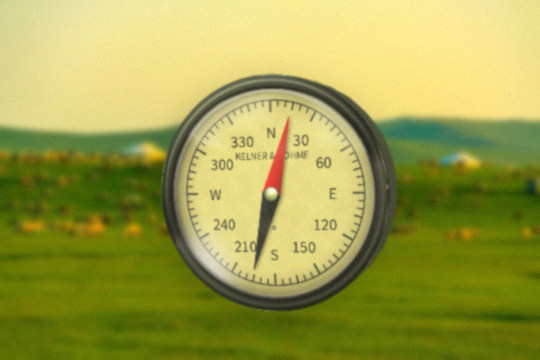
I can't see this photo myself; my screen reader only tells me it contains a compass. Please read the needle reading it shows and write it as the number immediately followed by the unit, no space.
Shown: 15°
